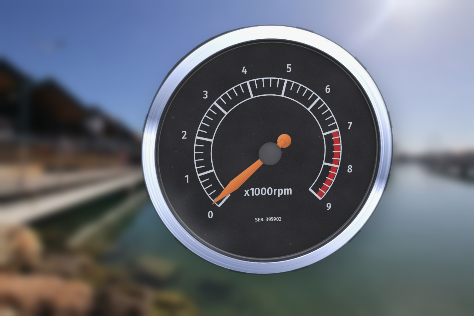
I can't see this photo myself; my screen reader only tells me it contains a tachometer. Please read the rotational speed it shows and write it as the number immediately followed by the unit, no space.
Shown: 200rpm
